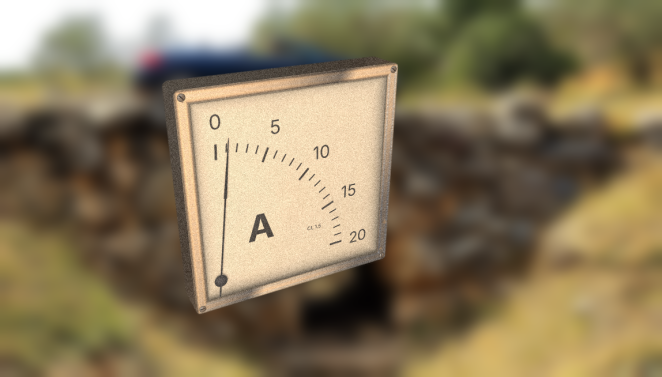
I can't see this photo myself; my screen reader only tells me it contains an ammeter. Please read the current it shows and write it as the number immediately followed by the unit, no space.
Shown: 1A
